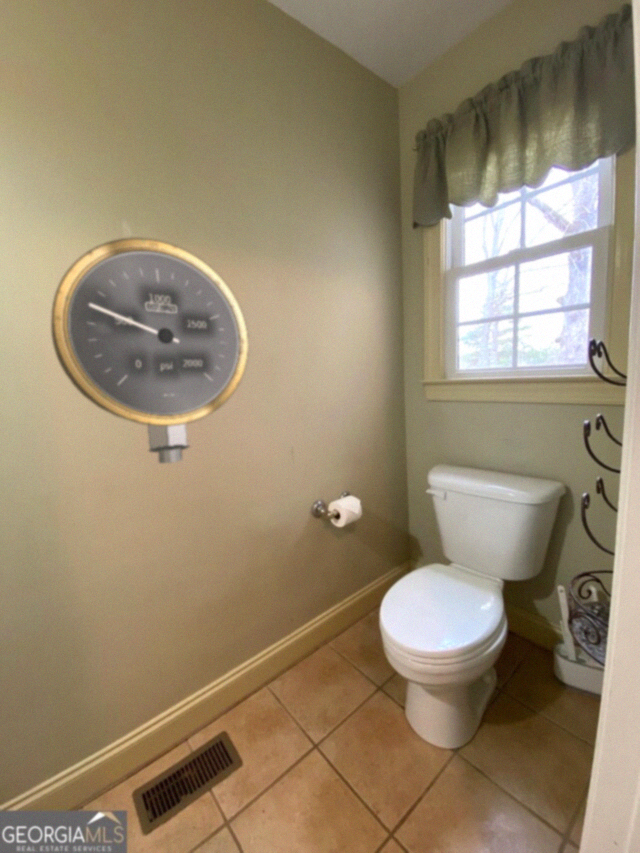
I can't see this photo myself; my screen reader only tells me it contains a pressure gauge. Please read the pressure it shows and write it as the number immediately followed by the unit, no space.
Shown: 500psi
